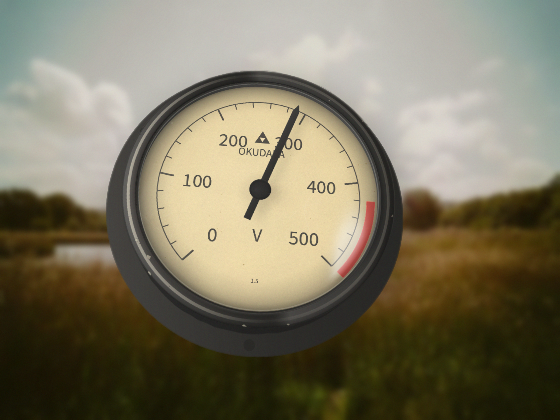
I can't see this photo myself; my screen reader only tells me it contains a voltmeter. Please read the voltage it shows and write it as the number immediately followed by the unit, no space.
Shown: 290V
